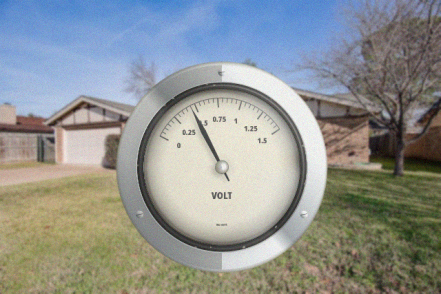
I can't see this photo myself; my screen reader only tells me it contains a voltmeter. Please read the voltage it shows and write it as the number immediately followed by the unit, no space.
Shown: 0.45V
